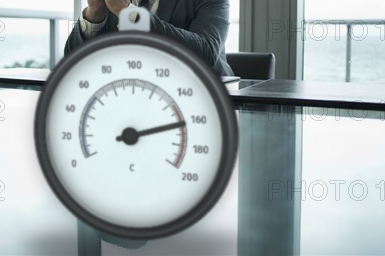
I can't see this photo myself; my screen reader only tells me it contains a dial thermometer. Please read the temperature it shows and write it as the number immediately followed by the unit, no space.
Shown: 160°C
